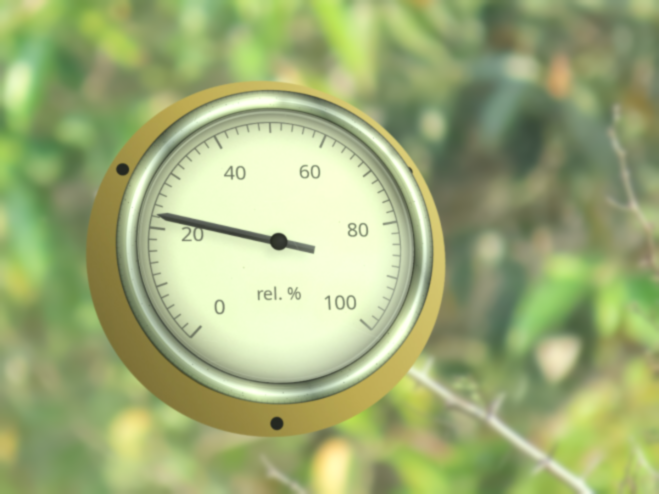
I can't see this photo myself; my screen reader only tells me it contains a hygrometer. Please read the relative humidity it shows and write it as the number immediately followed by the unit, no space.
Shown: 22%
